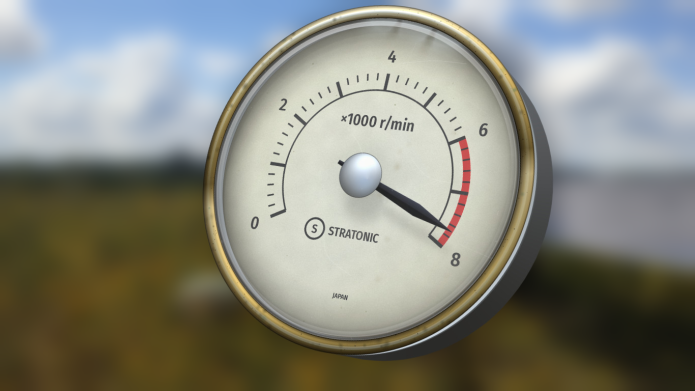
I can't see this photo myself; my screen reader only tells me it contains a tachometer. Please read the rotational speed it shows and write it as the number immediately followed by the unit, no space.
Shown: 7700rpm
